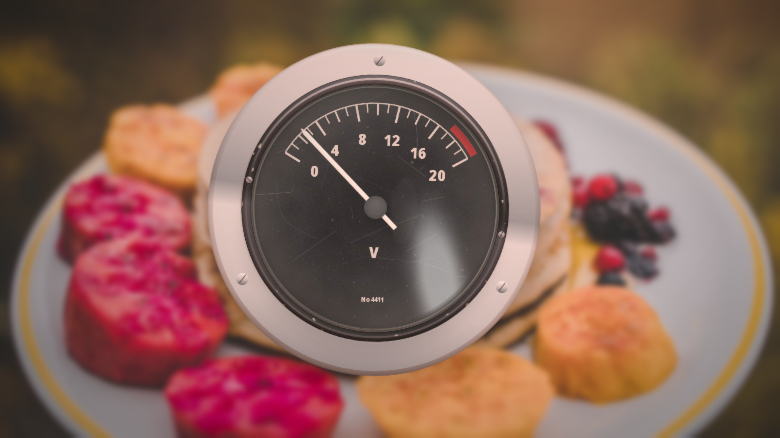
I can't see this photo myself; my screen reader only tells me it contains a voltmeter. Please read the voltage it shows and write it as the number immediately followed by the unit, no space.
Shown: 2.5V
